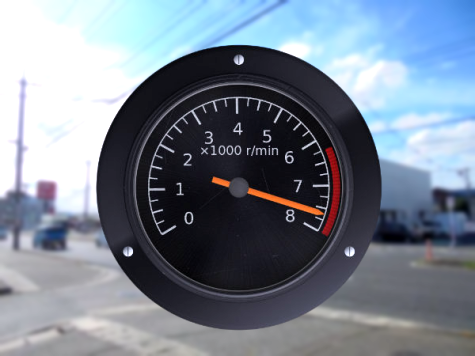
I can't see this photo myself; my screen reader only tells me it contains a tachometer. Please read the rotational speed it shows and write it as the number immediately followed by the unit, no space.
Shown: 7625rpm
